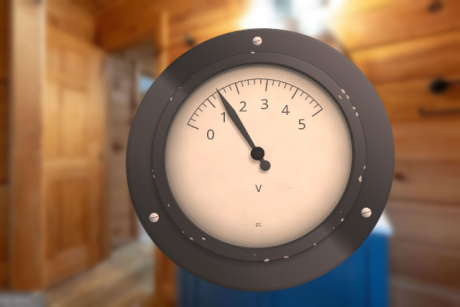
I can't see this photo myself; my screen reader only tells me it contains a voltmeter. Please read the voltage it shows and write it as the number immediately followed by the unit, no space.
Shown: 1.4V
